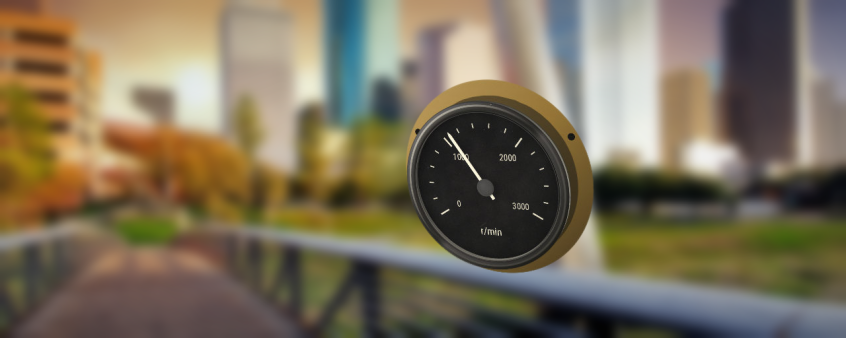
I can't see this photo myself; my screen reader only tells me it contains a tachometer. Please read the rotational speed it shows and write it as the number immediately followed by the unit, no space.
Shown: 1100rpm
